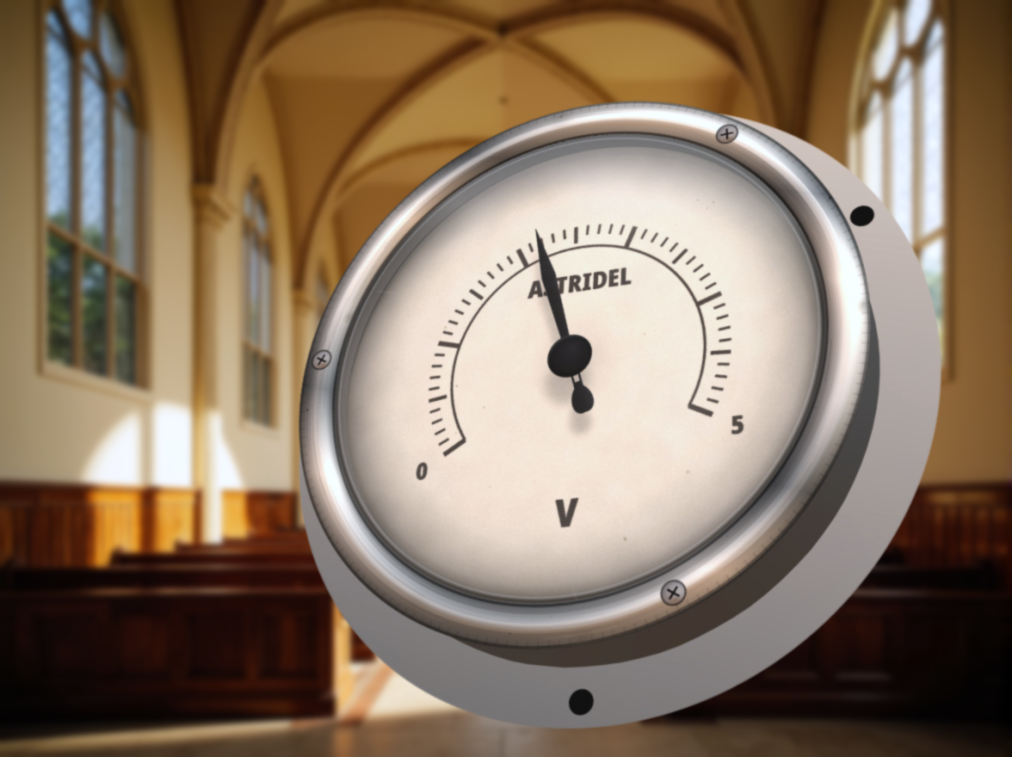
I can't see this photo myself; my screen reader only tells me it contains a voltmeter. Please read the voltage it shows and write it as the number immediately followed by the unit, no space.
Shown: 2.2V
